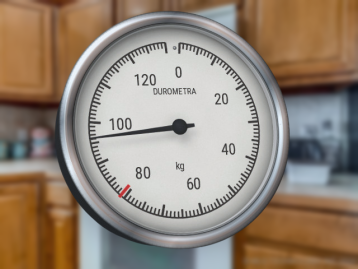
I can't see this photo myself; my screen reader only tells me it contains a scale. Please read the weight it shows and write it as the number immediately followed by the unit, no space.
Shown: 96kg
